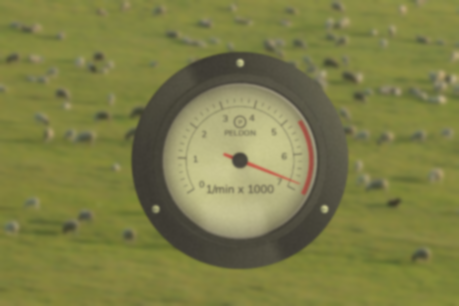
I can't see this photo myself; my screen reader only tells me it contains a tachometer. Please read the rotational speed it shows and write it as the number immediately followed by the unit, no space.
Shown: 6800rpm
